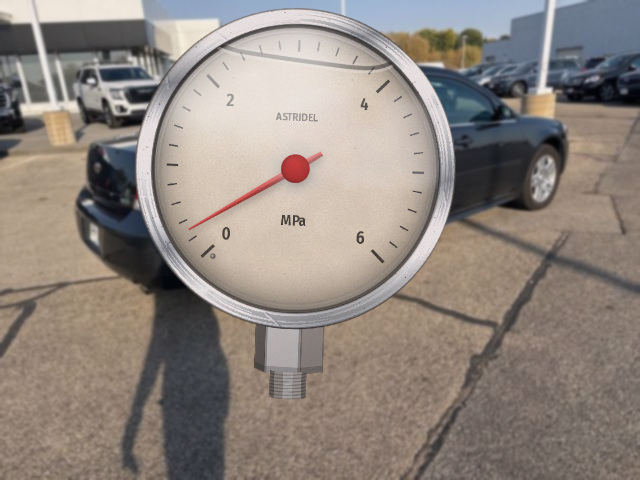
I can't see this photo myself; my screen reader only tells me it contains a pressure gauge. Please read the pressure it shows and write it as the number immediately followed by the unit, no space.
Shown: 0.3MPa
